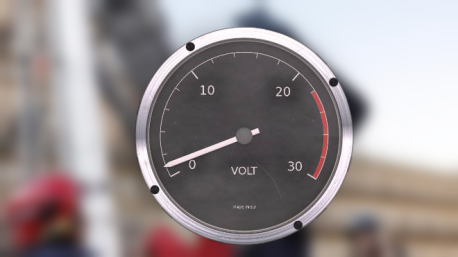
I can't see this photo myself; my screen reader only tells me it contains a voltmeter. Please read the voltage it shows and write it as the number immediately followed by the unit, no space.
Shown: 1V
